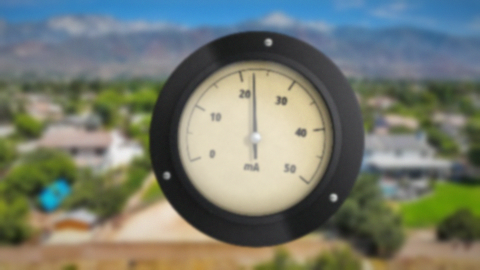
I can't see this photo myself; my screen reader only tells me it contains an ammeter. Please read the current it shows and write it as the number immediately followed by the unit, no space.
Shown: 22.5mA
